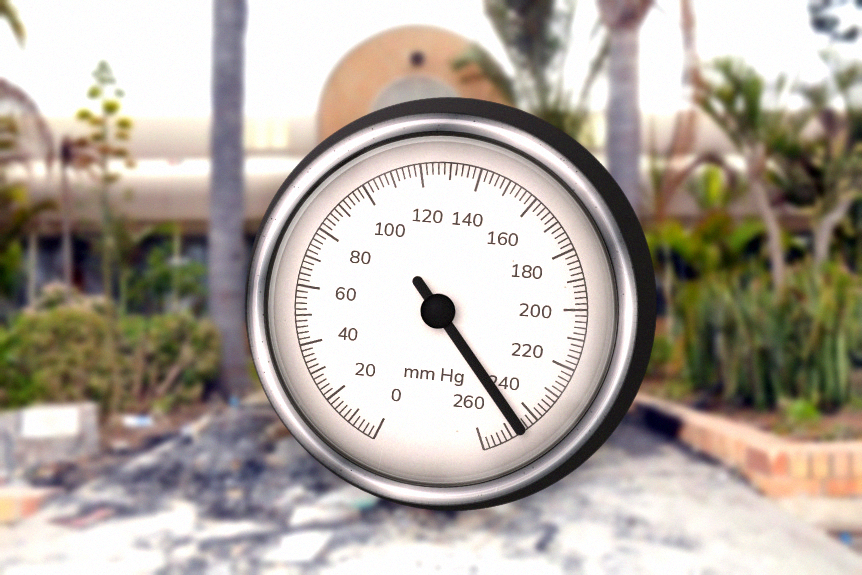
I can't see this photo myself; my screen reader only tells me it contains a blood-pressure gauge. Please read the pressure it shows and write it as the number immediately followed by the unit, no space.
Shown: 246mmHg
